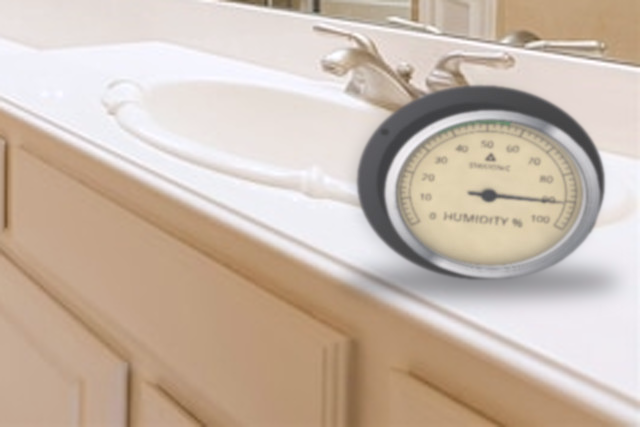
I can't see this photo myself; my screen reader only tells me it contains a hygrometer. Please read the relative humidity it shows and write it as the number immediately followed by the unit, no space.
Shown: 90%
